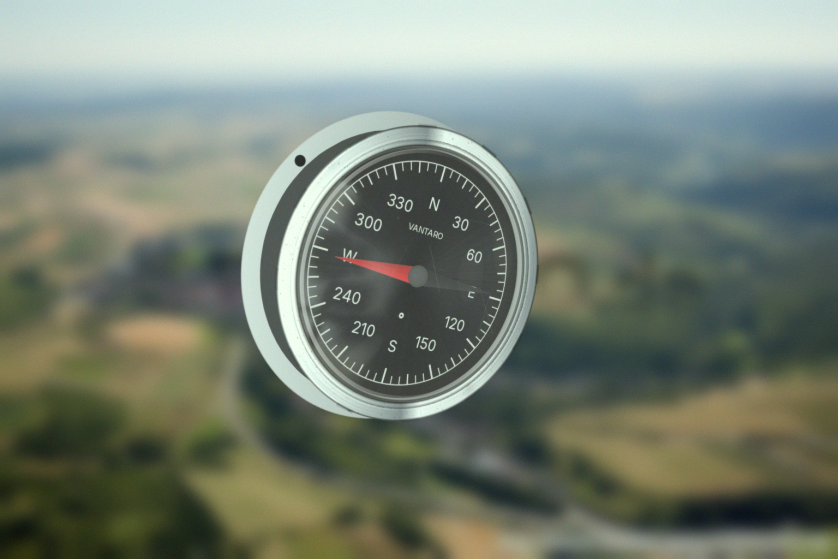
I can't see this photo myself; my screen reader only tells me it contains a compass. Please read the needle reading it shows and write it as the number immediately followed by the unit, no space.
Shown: 267.5°
